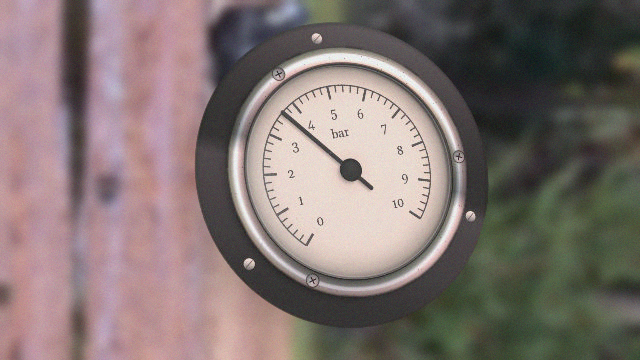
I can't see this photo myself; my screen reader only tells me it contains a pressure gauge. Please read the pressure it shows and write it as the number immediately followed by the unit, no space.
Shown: 3.6bar
